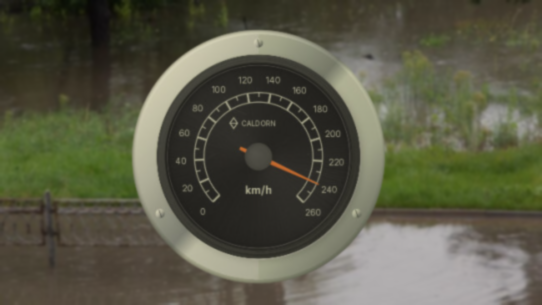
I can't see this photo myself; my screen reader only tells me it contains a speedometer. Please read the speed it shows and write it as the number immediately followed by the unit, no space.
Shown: 240km/h
